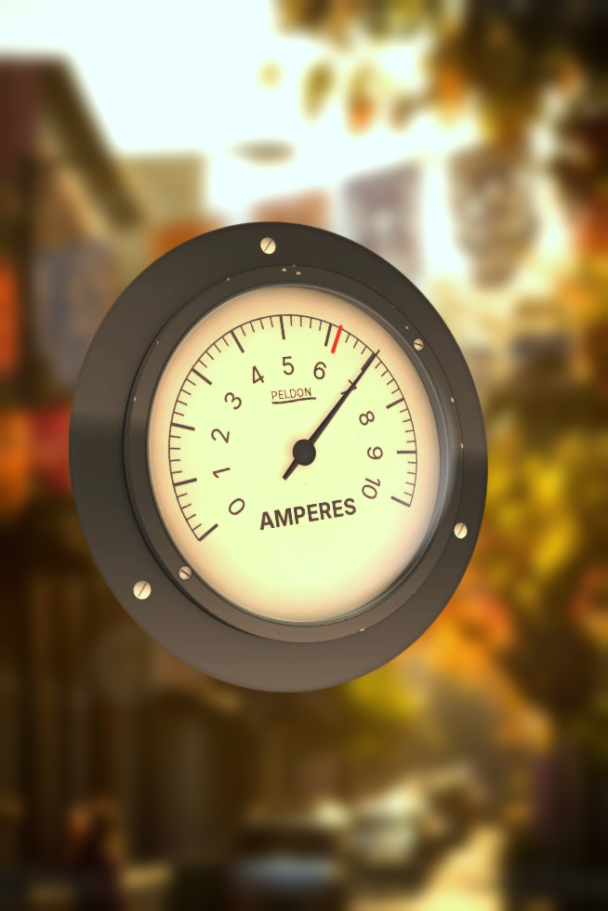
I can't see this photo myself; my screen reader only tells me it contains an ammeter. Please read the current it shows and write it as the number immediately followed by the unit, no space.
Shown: 7A
